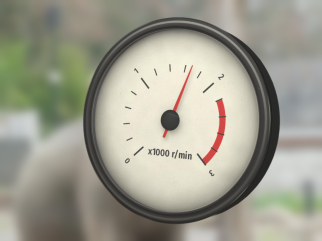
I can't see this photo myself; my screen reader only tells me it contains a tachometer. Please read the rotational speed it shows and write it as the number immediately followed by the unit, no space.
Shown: 1700rpm
